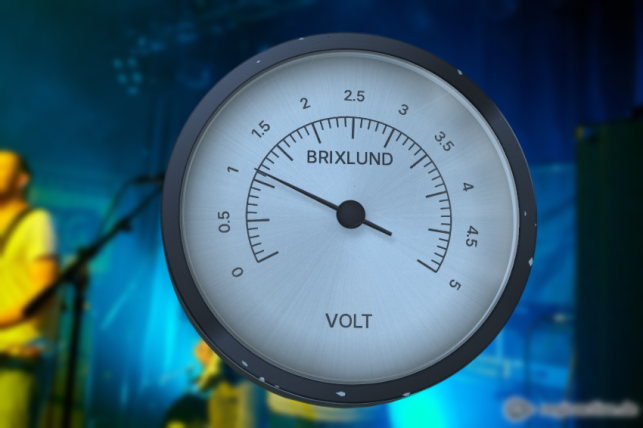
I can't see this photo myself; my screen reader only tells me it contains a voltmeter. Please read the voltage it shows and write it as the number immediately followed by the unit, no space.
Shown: 1.1V
